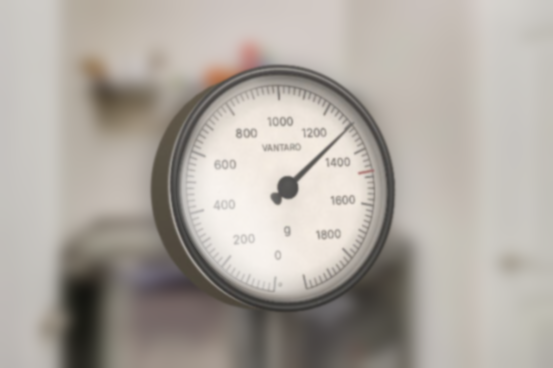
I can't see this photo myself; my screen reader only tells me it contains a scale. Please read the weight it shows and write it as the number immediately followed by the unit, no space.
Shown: 1300g
